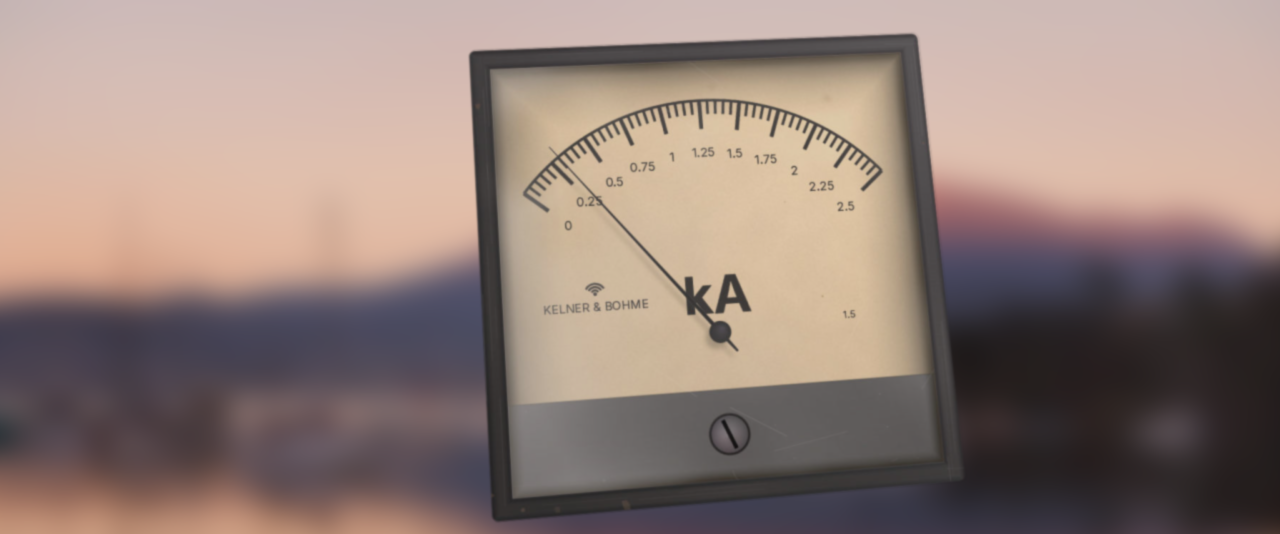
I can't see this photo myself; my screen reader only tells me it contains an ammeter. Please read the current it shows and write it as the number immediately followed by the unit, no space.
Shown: 0.3kA
